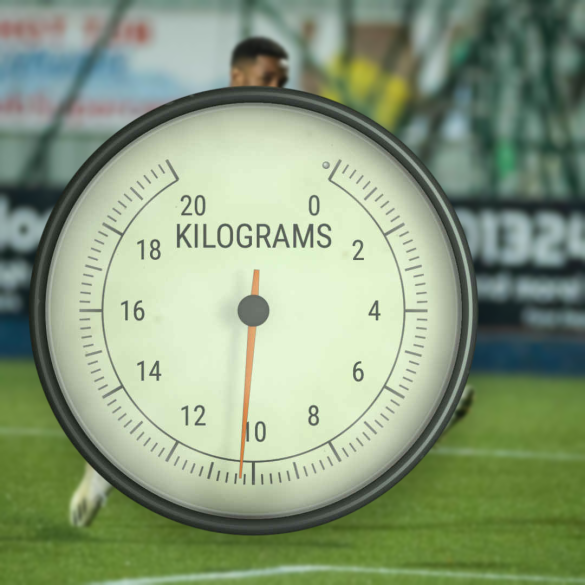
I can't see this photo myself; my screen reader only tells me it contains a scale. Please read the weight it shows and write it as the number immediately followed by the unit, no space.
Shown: 10.3kg
